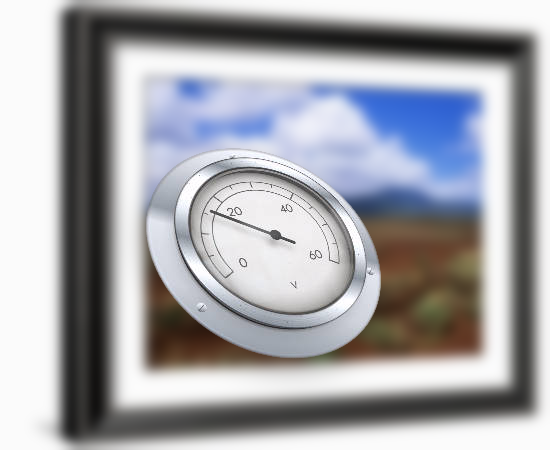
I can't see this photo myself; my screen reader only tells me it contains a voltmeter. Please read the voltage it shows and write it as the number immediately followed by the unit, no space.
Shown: 15V
